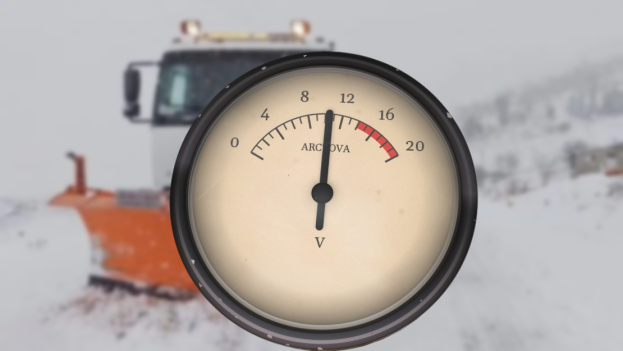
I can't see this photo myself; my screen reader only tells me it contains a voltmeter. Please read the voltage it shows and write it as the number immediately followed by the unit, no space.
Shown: 10.5V
